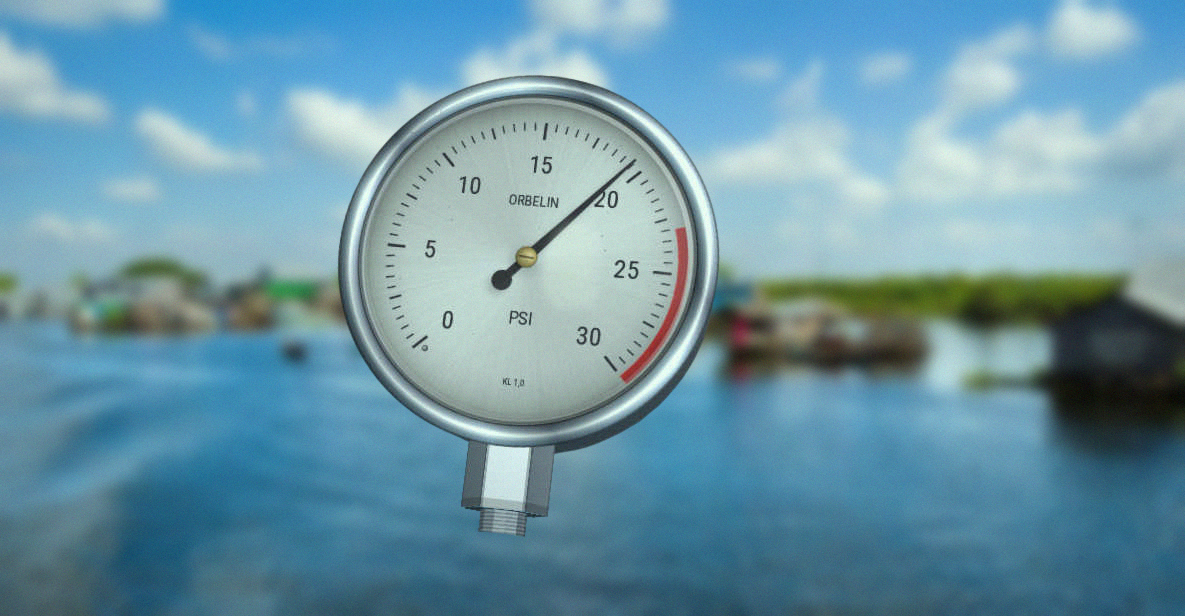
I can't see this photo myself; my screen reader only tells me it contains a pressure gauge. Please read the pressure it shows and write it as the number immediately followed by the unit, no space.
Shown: 19.5psi
